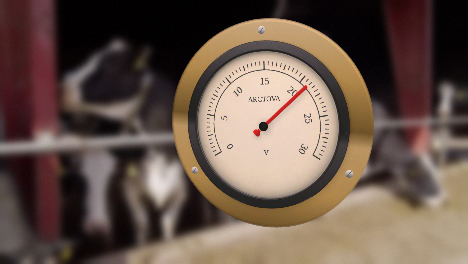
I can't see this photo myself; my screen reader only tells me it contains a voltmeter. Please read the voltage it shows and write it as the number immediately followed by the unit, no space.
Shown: 21V
